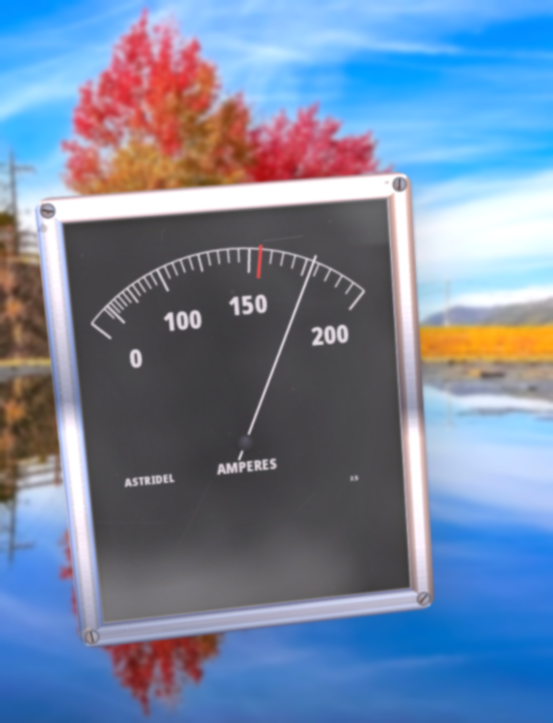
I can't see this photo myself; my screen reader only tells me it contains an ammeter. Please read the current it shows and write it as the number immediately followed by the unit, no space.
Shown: 177.5A
